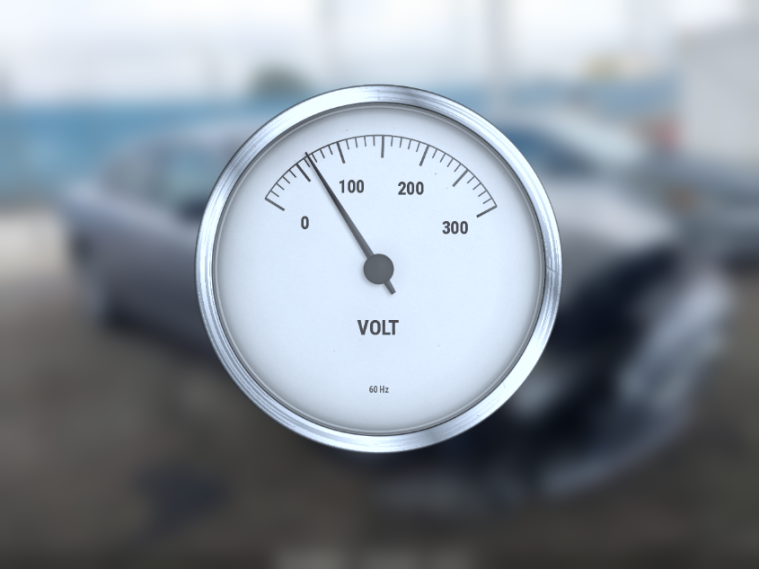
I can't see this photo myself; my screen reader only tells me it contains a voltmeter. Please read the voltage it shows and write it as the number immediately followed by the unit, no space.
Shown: 65V
